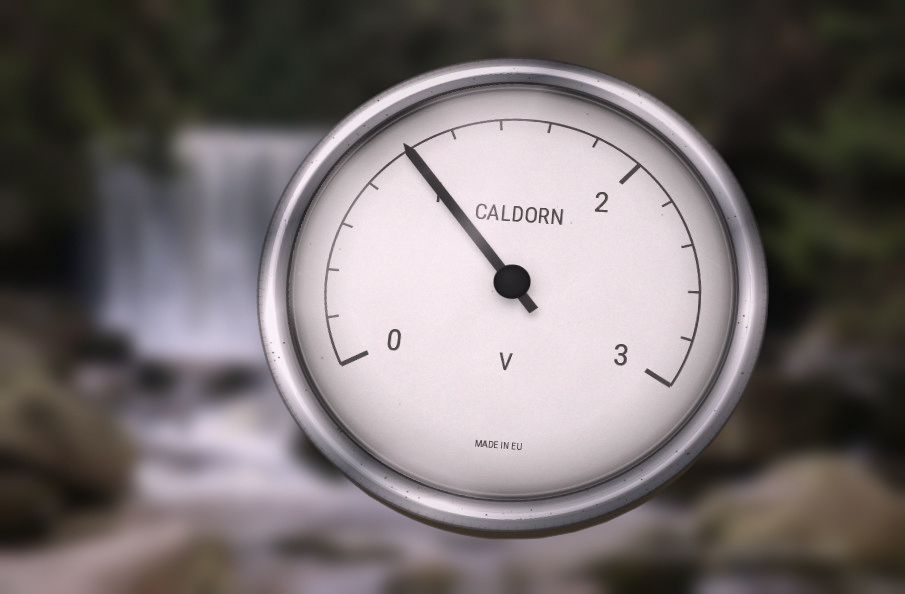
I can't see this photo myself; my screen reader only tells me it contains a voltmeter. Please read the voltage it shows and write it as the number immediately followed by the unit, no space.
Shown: 1V
